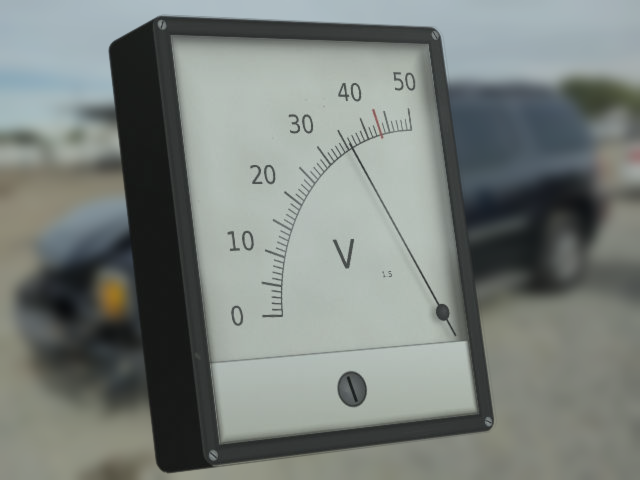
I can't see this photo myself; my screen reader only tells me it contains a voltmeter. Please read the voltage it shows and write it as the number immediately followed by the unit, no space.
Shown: 35V
